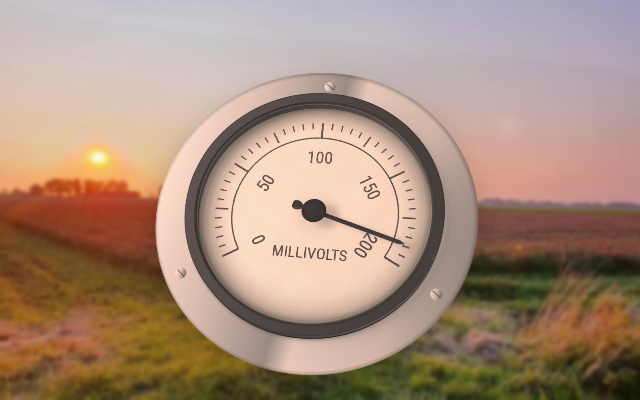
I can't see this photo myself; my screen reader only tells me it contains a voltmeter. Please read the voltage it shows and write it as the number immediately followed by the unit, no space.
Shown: 190mV
